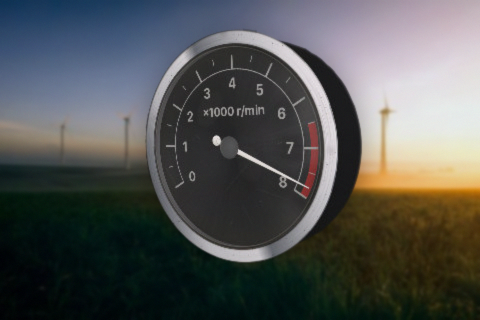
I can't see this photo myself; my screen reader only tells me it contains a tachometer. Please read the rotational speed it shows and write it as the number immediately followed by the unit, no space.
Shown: 7750rpm
